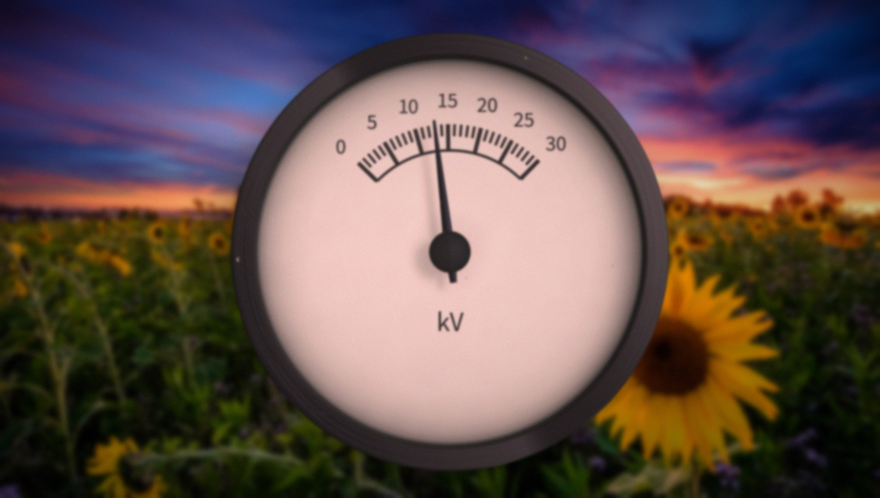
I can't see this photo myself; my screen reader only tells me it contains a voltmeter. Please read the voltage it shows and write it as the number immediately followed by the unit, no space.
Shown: 13kV
